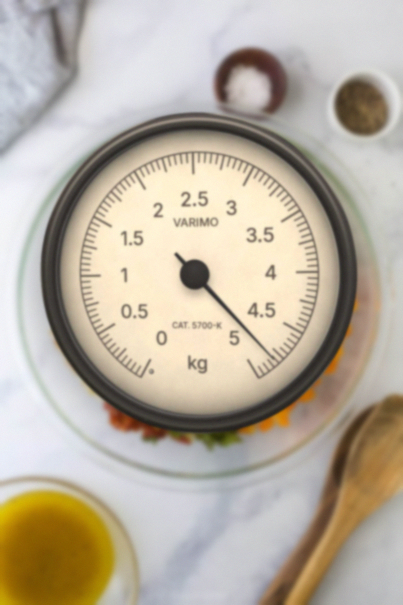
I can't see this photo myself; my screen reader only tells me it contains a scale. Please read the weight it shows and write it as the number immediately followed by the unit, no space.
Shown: 4.8kg
